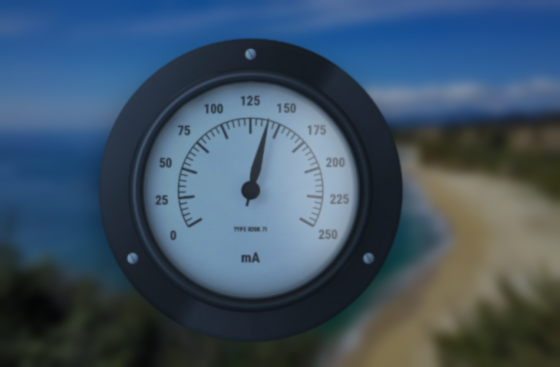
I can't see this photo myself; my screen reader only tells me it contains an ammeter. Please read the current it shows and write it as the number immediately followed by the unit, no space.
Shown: 140mA
